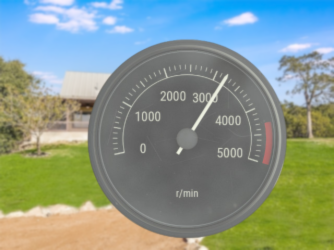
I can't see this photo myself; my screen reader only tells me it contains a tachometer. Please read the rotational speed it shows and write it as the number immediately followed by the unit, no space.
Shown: 3200rpm
